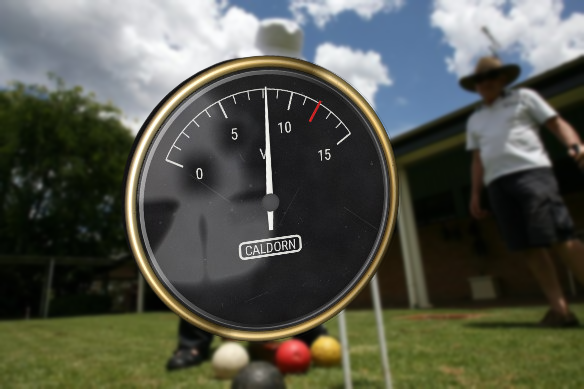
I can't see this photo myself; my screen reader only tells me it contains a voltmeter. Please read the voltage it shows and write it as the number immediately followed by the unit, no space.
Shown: 8V
